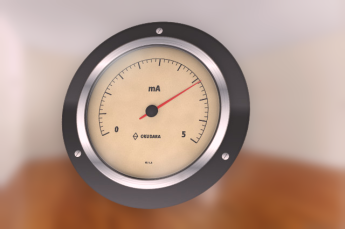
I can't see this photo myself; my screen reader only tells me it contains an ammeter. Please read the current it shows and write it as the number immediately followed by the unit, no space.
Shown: 3.6mA
